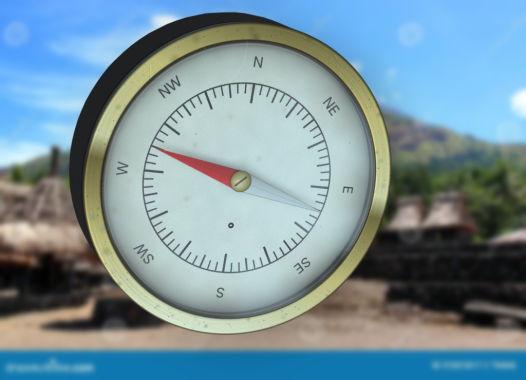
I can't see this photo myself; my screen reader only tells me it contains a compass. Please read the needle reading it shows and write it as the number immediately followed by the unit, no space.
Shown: 285°
